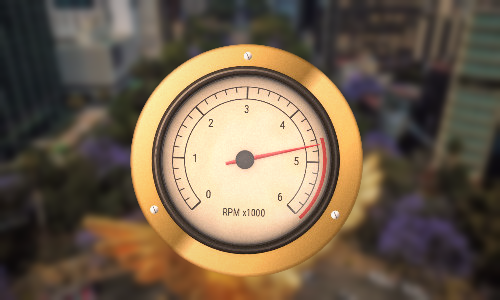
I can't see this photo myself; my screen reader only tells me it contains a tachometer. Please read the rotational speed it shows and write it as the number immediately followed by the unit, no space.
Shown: 4700rpm
